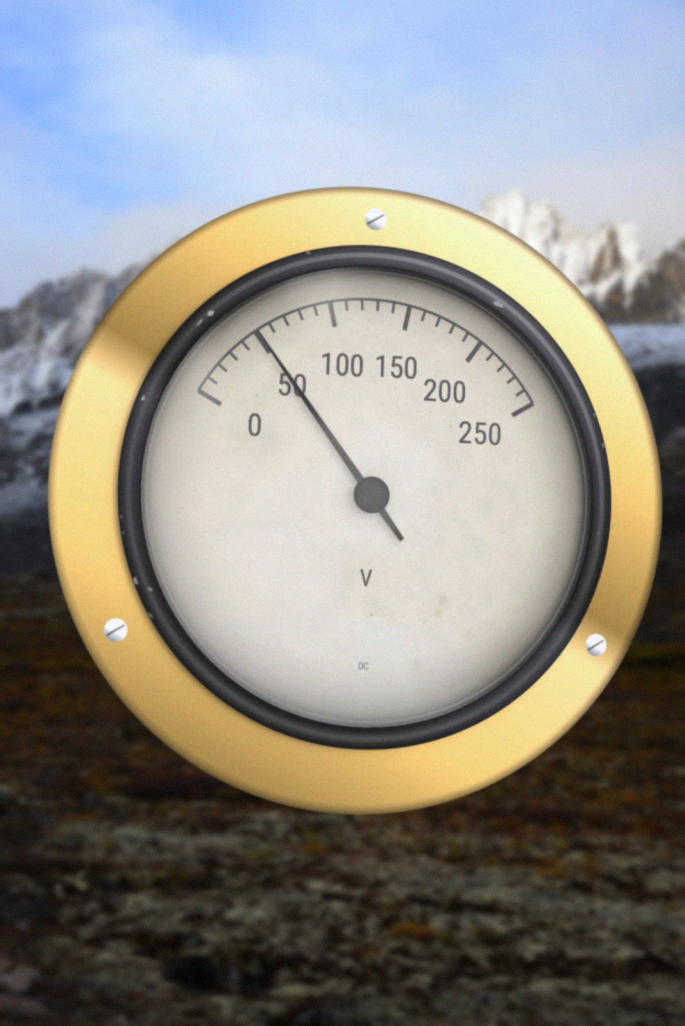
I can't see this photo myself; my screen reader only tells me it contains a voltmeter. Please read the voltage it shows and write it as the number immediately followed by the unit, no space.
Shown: 50V
